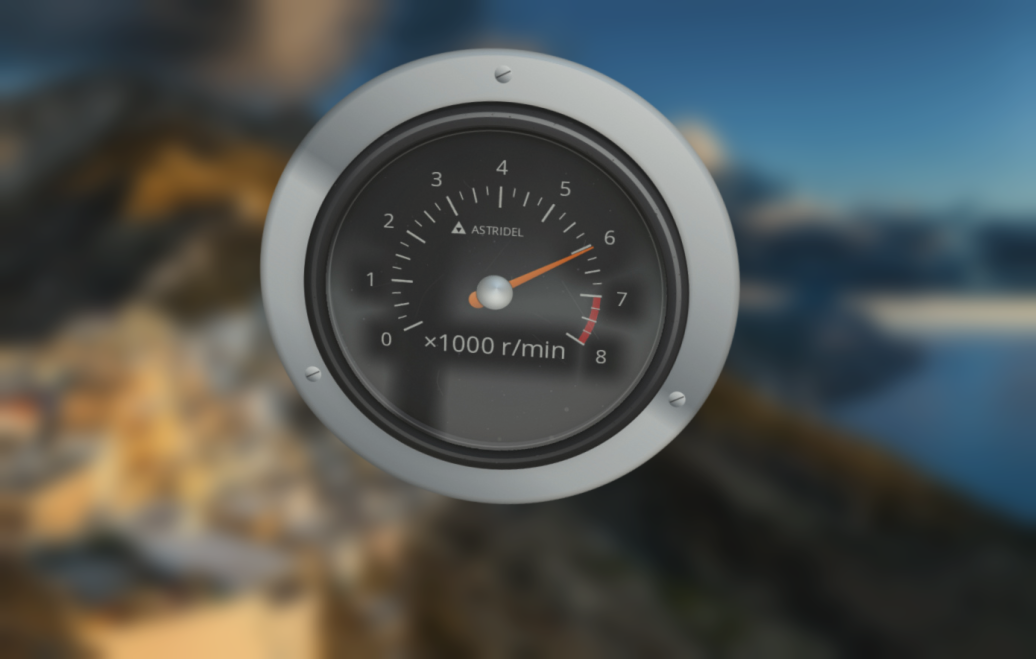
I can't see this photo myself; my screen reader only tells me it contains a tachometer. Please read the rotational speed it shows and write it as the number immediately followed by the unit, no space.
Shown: 6000rpm
